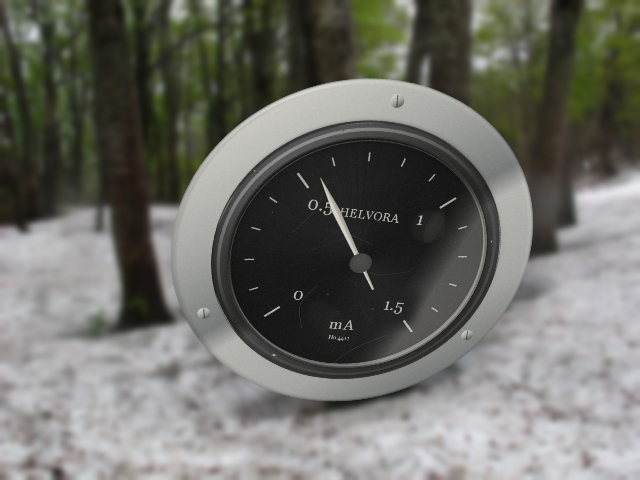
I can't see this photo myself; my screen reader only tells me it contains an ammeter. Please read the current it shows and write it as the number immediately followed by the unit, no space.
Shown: 0.55mA
